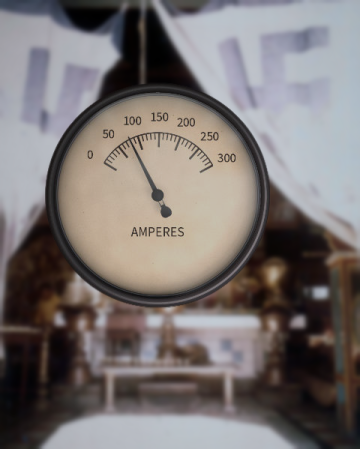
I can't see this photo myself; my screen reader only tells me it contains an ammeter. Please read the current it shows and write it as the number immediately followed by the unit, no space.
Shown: 80A
